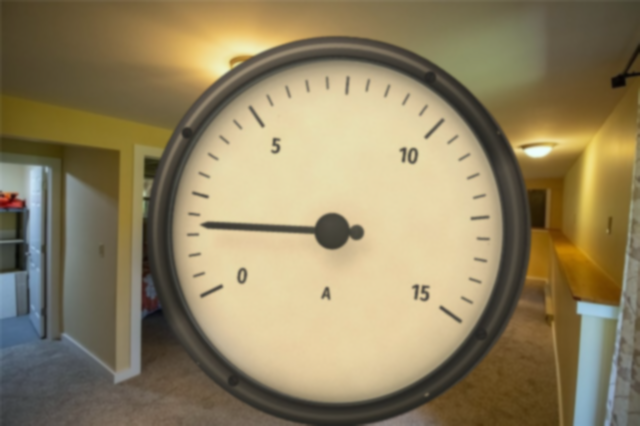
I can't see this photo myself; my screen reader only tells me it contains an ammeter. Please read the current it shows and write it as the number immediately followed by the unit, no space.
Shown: 1.75A
